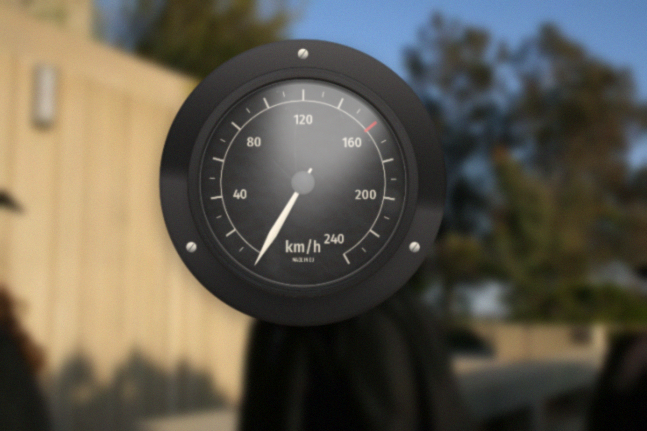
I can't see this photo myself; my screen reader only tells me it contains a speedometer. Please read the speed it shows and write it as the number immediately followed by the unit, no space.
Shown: 0km/h
